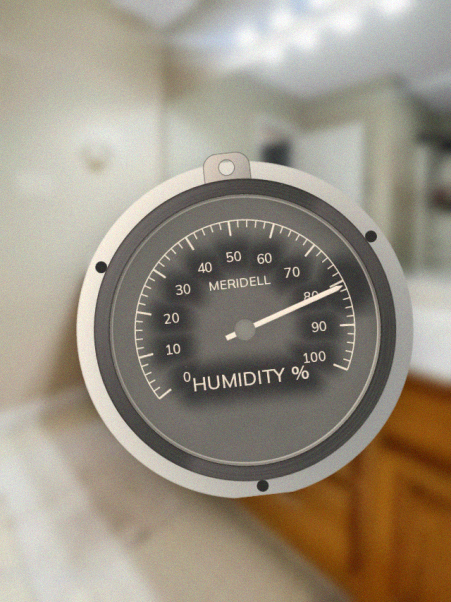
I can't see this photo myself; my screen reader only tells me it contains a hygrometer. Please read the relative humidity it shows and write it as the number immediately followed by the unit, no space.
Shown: 81%
